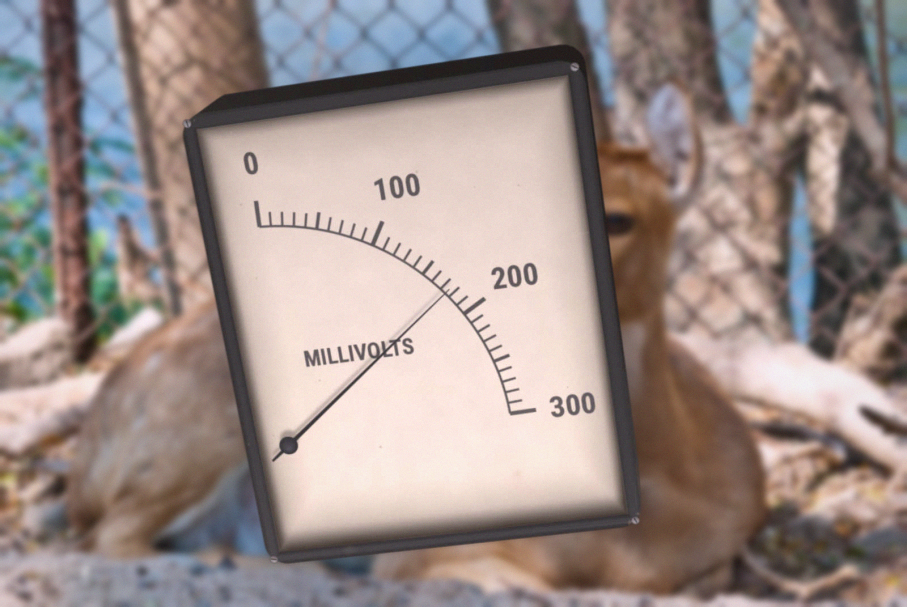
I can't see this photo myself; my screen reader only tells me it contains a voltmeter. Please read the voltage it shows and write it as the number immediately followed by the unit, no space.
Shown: 175mV
